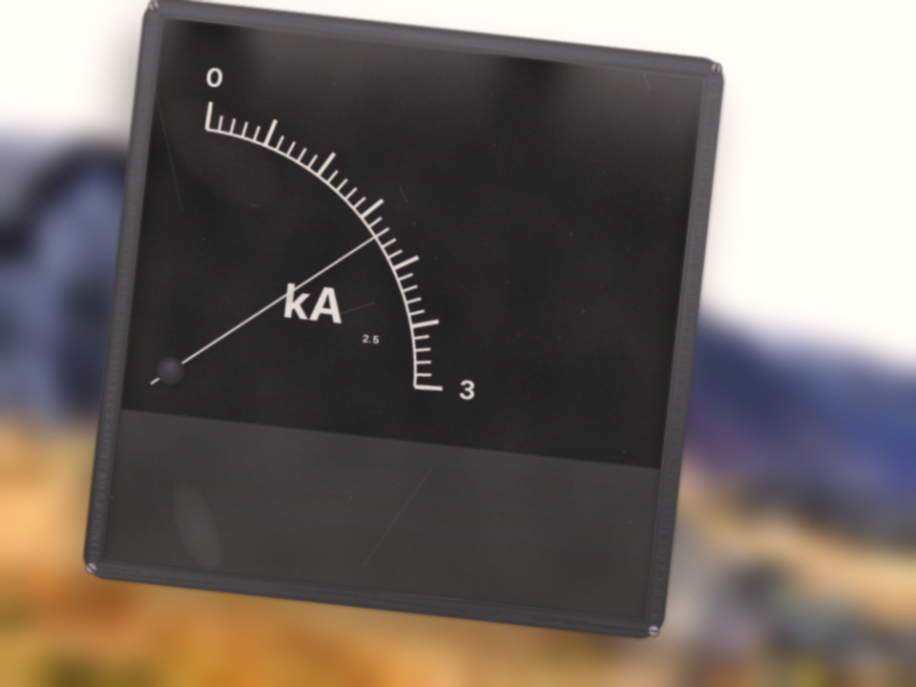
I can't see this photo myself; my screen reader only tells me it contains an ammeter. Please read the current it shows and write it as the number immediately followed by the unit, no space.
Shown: 1.7kA
